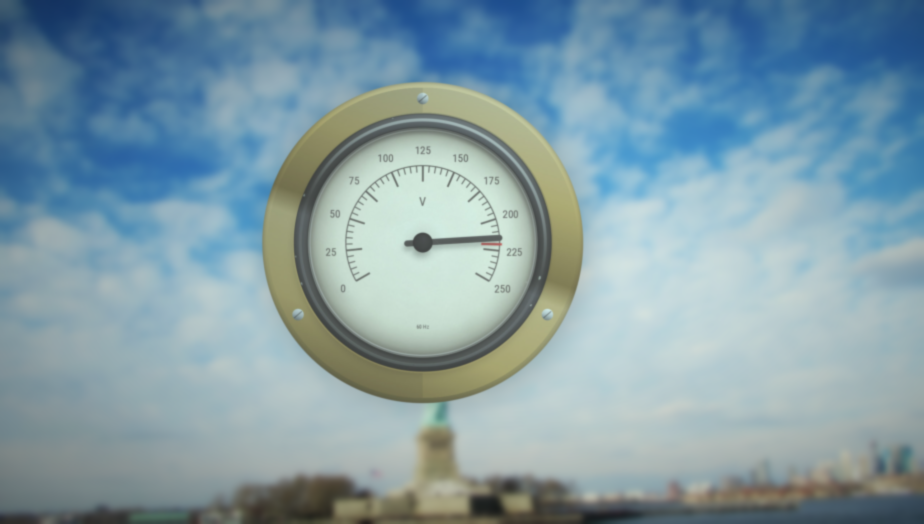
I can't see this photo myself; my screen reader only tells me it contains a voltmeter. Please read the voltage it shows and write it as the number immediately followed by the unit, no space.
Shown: 215V
